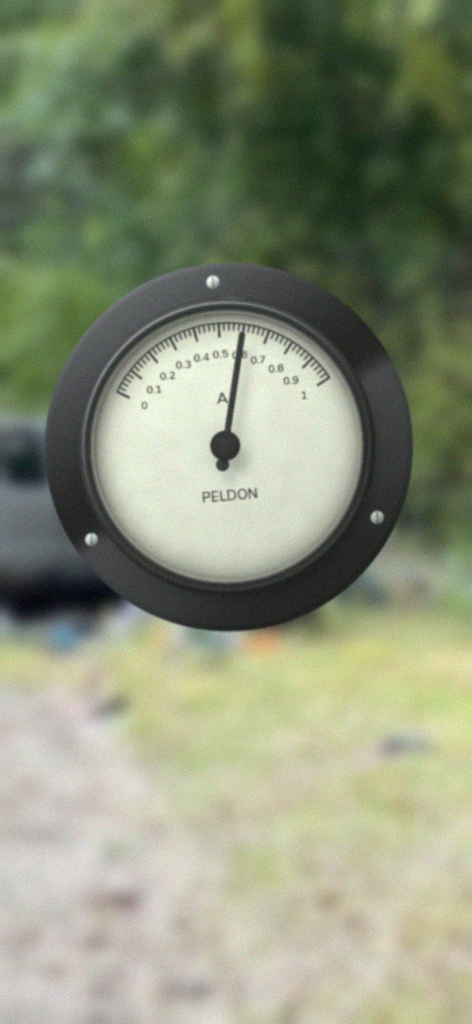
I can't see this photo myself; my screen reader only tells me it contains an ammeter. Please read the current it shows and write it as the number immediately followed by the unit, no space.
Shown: 0.6A
